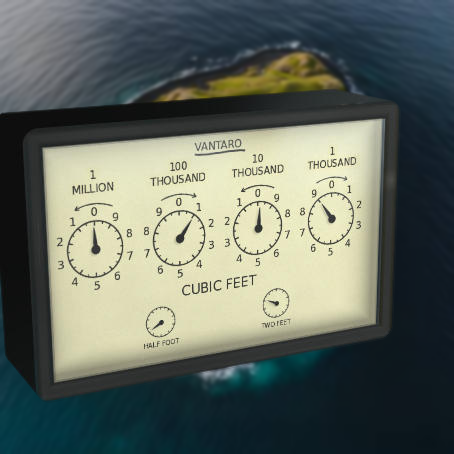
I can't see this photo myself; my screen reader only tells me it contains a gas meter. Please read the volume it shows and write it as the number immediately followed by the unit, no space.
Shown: 9900ft³
